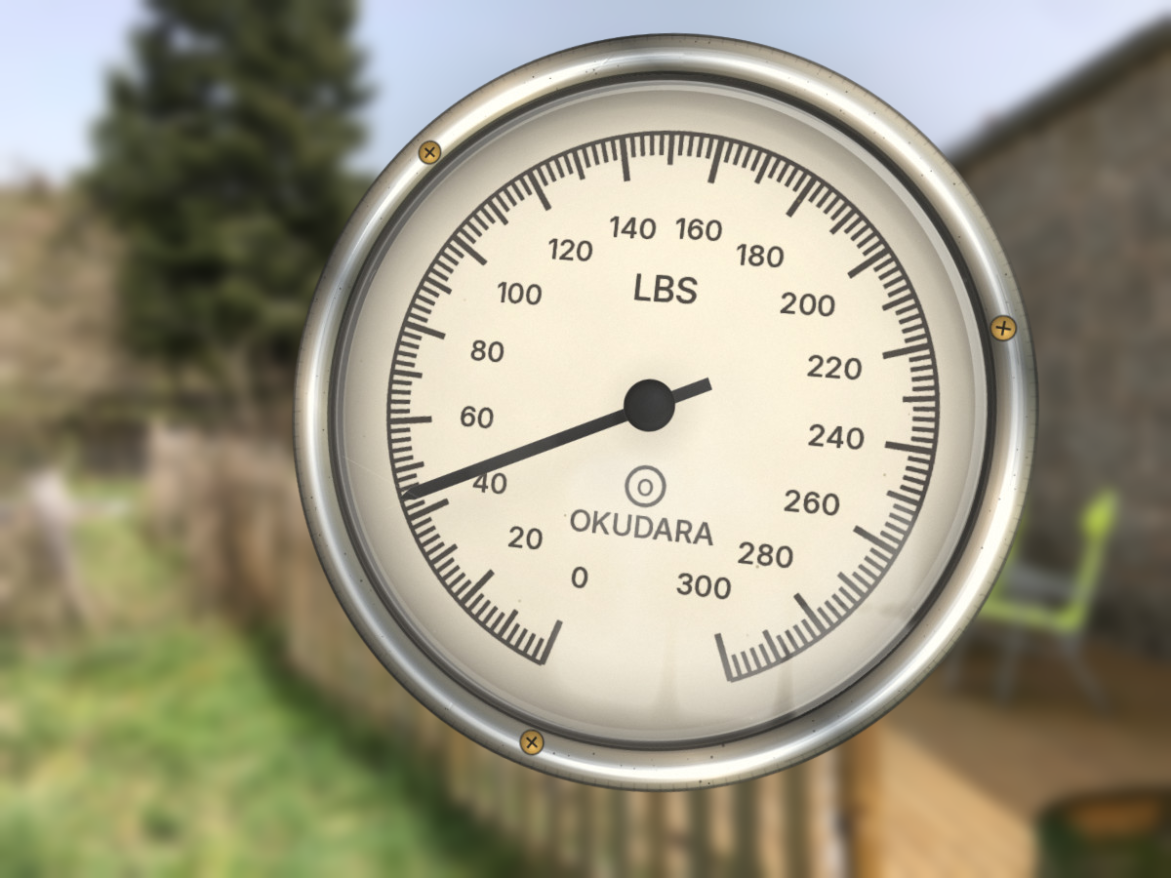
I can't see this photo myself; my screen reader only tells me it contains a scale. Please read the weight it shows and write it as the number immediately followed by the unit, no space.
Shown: 44lb
